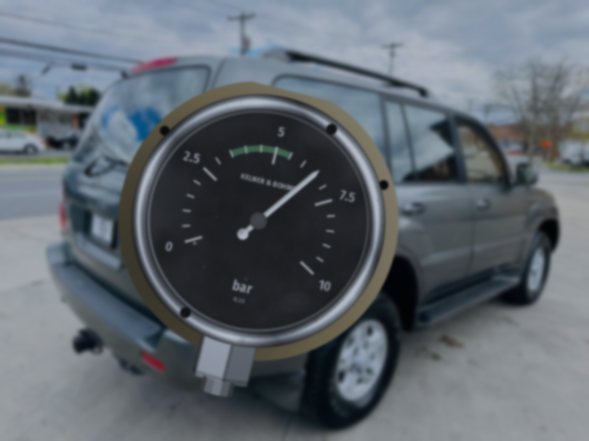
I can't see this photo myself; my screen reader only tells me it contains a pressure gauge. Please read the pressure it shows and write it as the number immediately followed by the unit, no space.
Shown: 6.5bar
